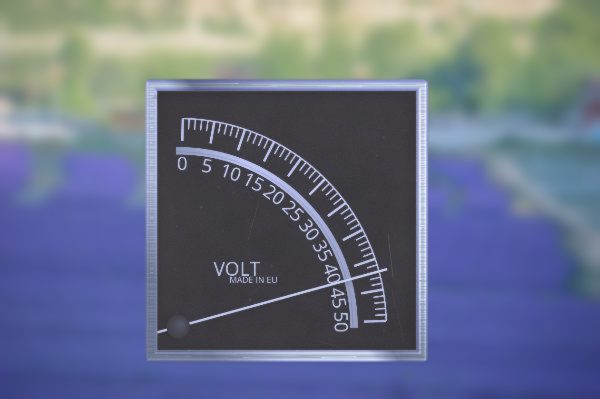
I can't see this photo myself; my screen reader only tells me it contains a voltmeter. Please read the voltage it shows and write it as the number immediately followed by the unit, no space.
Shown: 42V
